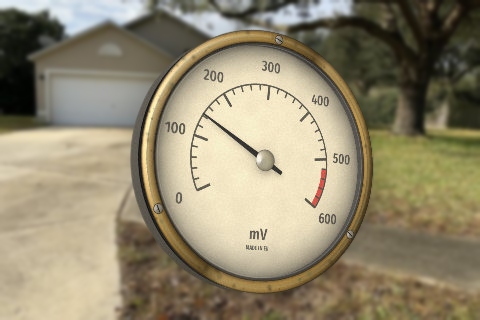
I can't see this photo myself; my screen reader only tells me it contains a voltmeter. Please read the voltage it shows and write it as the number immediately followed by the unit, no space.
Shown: 140mV
